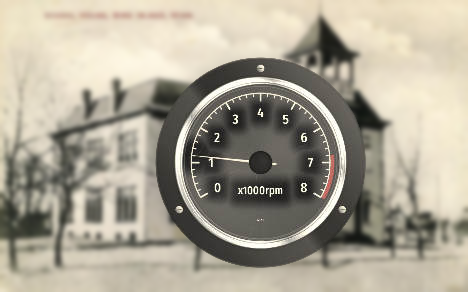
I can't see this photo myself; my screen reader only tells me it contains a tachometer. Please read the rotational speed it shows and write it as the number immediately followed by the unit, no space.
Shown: 1200rpm
